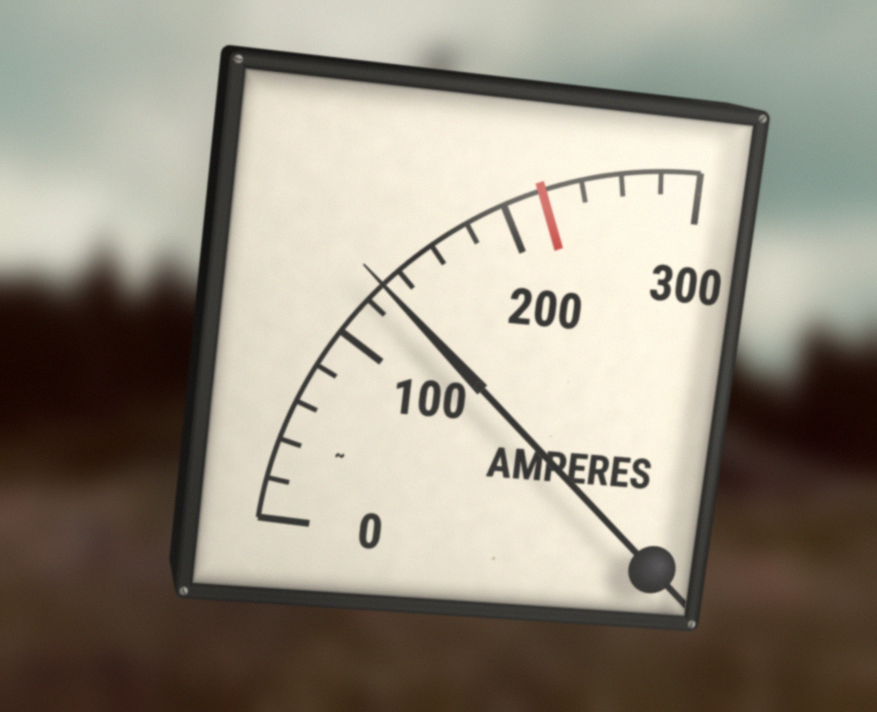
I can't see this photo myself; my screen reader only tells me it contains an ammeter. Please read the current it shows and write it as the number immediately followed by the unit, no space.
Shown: 130A
